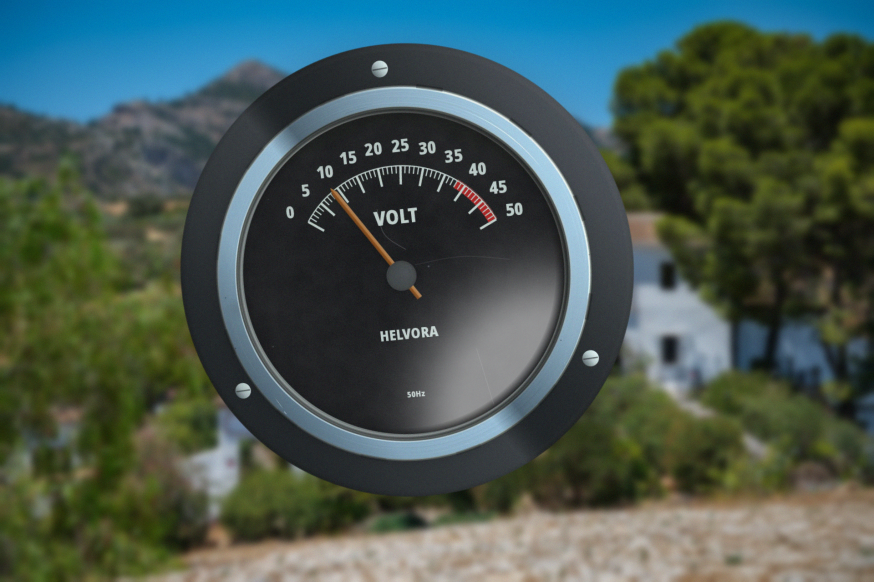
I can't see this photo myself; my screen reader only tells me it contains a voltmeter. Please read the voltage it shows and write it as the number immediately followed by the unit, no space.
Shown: 9V
